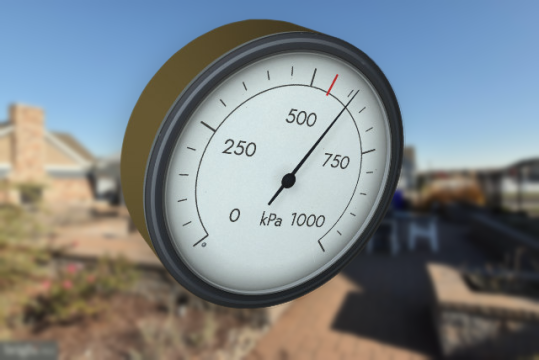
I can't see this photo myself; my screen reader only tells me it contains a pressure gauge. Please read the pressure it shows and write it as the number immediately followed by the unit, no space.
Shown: 600kPa
